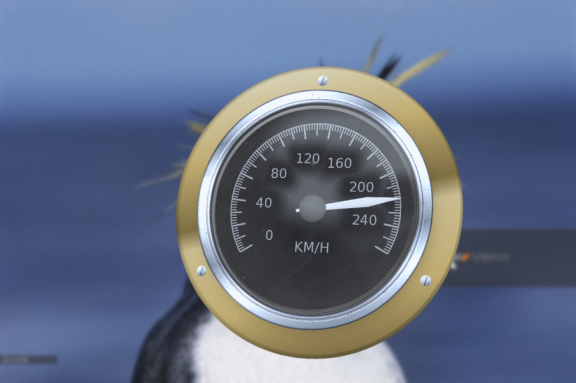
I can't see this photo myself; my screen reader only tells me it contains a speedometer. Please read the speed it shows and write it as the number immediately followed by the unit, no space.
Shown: 220km/h
